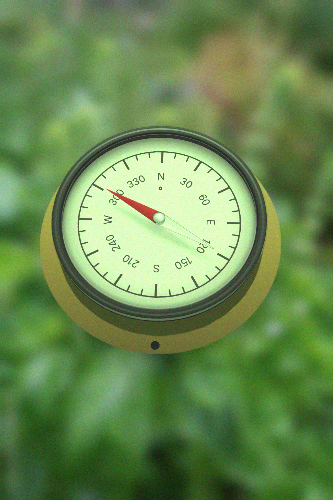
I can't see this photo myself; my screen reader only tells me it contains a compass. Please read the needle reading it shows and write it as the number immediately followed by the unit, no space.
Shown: 300°
